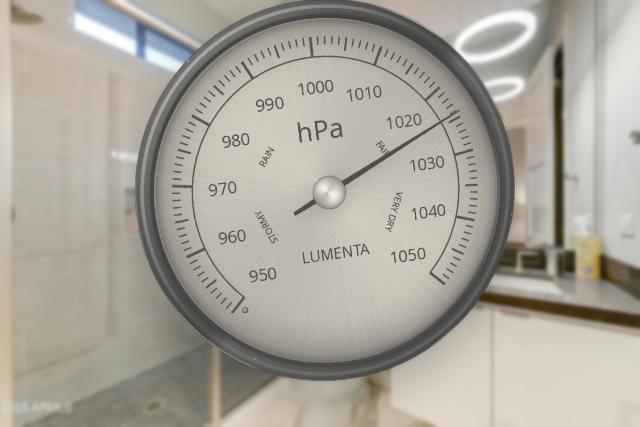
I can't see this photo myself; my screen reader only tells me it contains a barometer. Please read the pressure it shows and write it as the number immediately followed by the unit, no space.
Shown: 1024hPa
